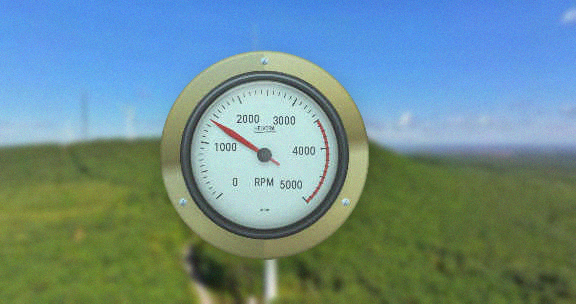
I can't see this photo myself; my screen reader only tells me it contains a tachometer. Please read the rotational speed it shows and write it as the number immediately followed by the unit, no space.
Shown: 1400rpm
